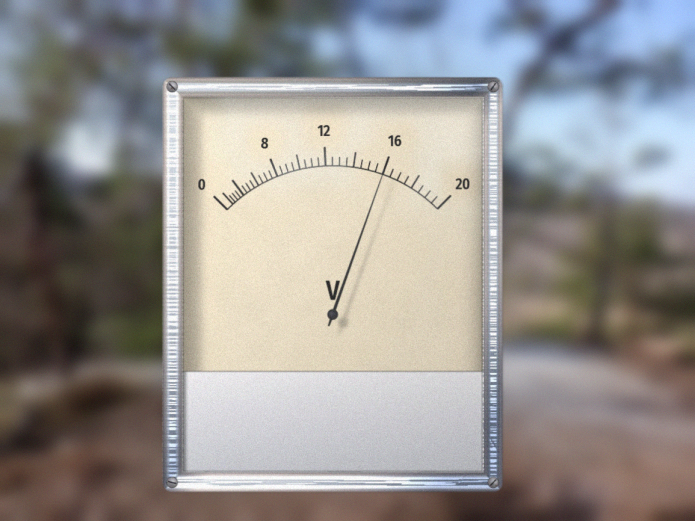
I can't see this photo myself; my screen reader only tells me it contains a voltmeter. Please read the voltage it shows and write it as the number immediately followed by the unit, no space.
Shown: 16V
